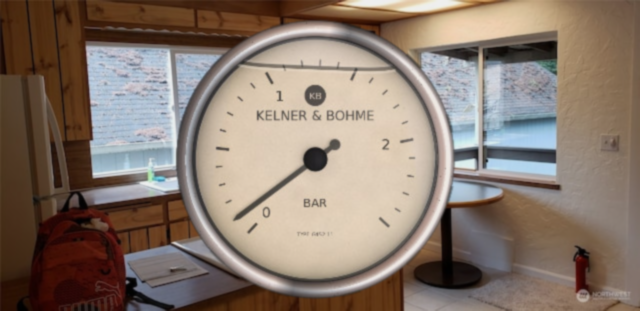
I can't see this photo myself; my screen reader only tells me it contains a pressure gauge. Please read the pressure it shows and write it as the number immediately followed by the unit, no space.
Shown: 0.1bar
